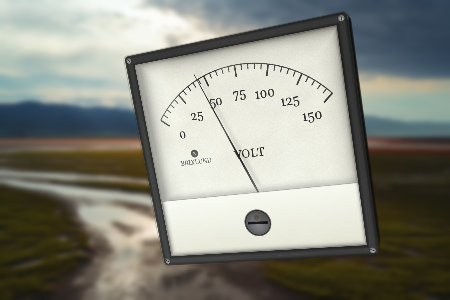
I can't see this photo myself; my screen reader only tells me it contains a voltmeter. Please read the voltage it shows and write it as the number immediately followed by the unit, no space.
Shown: 45V
